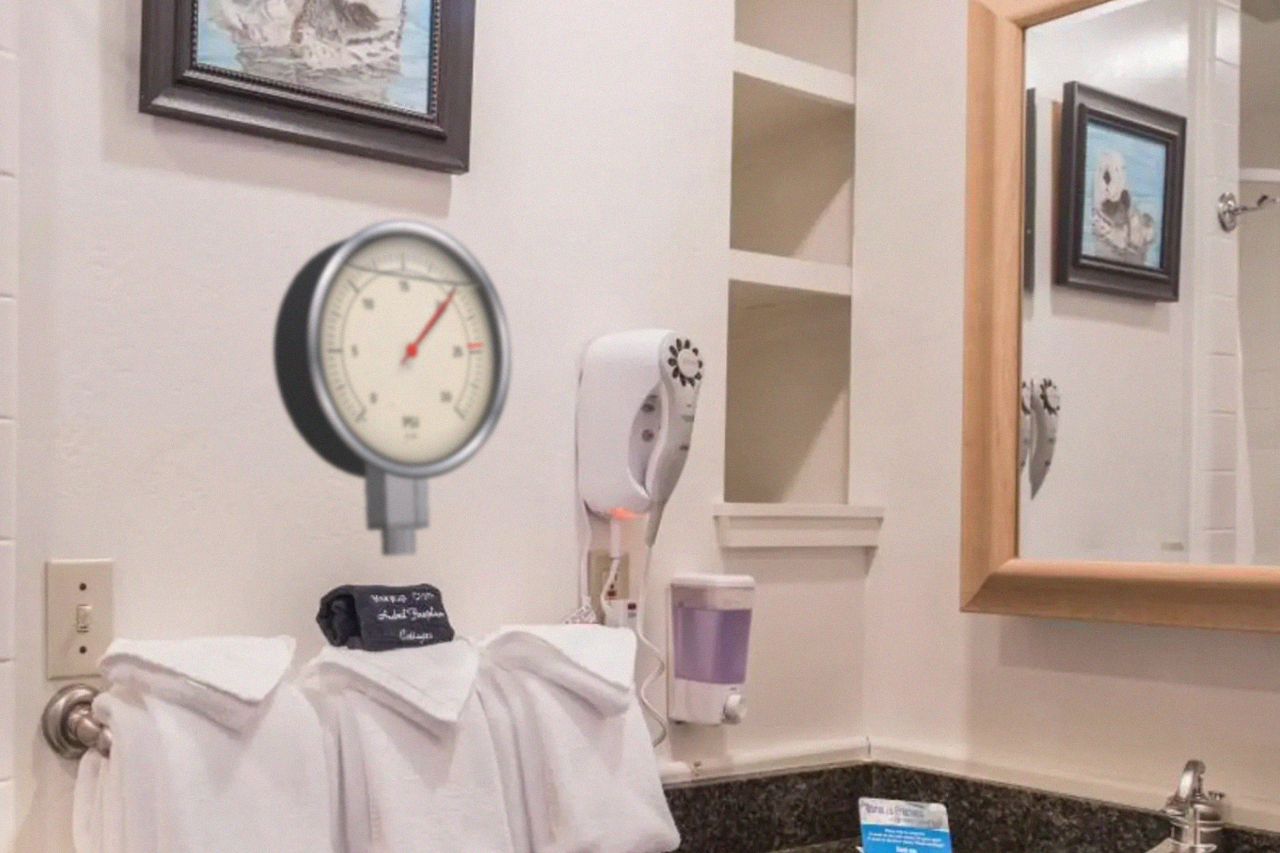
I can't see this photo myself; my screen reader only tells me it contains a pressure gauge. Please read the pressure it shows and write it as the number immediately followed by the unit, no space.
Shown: 20psi
